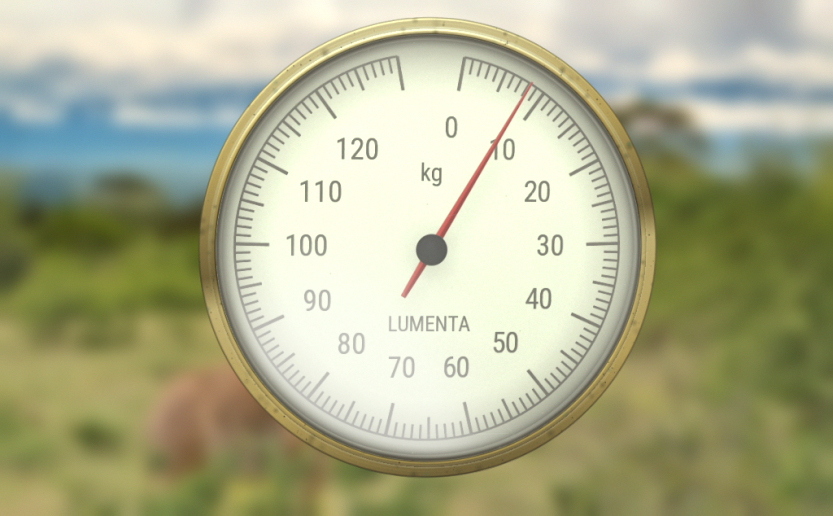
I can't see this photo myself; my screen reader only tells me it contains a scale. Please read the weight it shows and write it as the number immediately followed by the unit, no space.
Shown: 8kg
